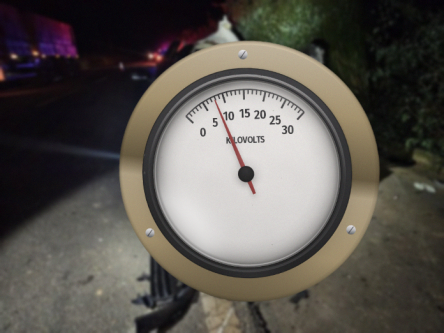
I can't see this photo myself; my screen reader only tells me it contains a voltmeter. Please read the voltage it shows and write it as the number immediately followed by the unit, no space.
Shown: 8kV
